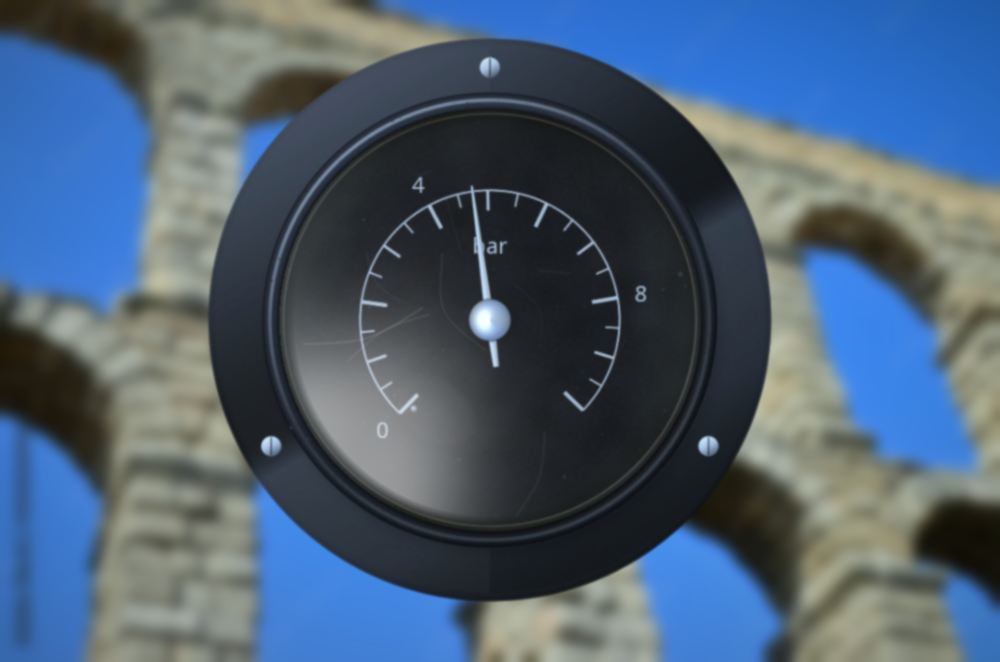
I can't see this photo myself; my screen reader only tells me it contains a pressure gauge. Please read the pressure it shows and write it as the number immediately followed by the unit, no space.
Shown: 4.75bar
